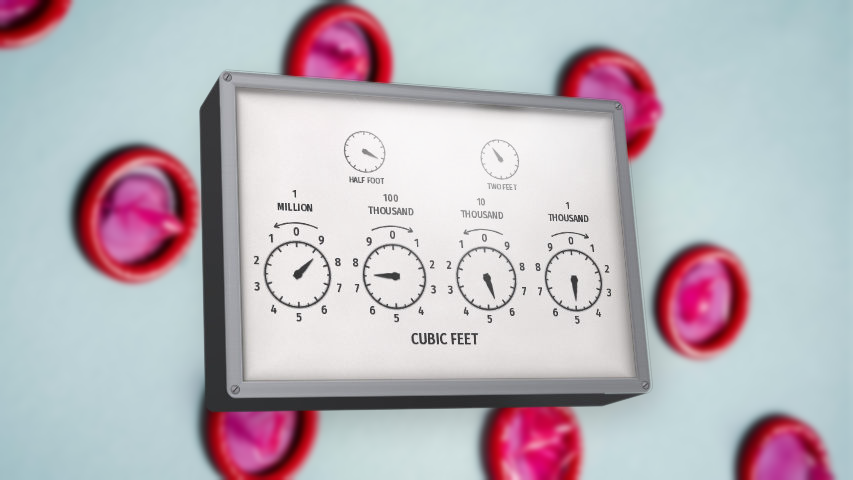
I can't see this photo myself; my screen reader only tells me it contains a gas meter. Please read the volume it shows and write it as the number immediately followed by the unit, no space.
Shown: 875500ft³
